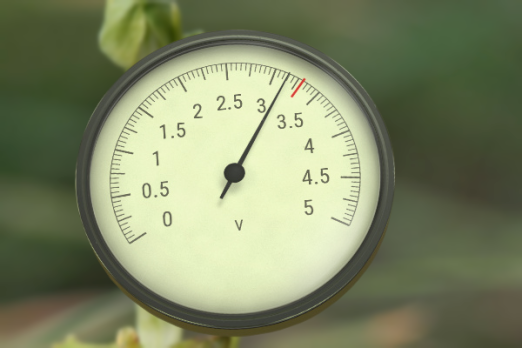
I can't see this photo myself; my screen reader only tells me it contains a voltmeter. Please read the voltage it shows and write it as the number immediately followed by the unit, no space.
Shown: 3.15V
